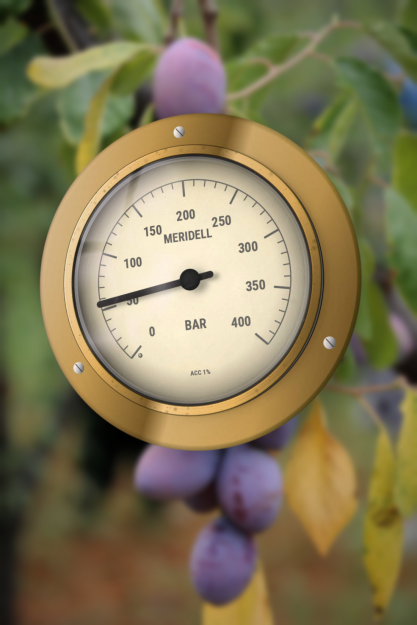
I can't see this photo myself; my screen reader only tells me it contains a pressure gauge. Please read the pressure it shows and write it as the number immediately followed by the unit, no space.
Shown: 55bar
